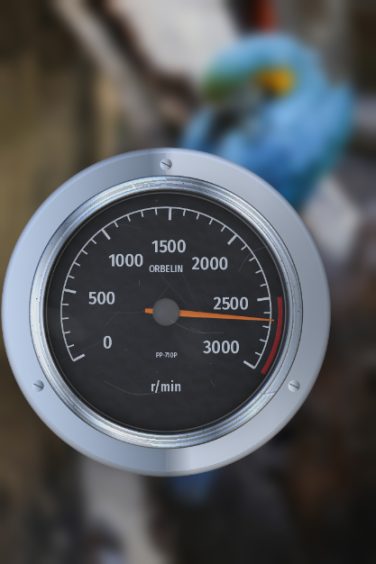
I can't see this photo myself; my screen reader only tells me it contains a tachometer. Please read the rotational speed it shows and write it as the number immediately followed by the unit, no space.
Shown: 2650rpm
